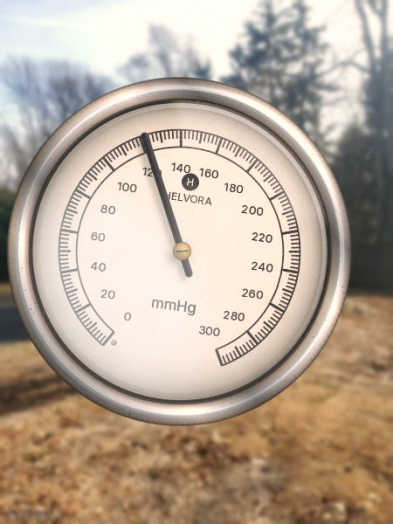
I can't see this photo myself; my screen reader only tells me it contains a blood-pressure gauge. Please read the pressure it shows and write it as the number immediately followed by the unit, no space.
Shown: 122mmHg
